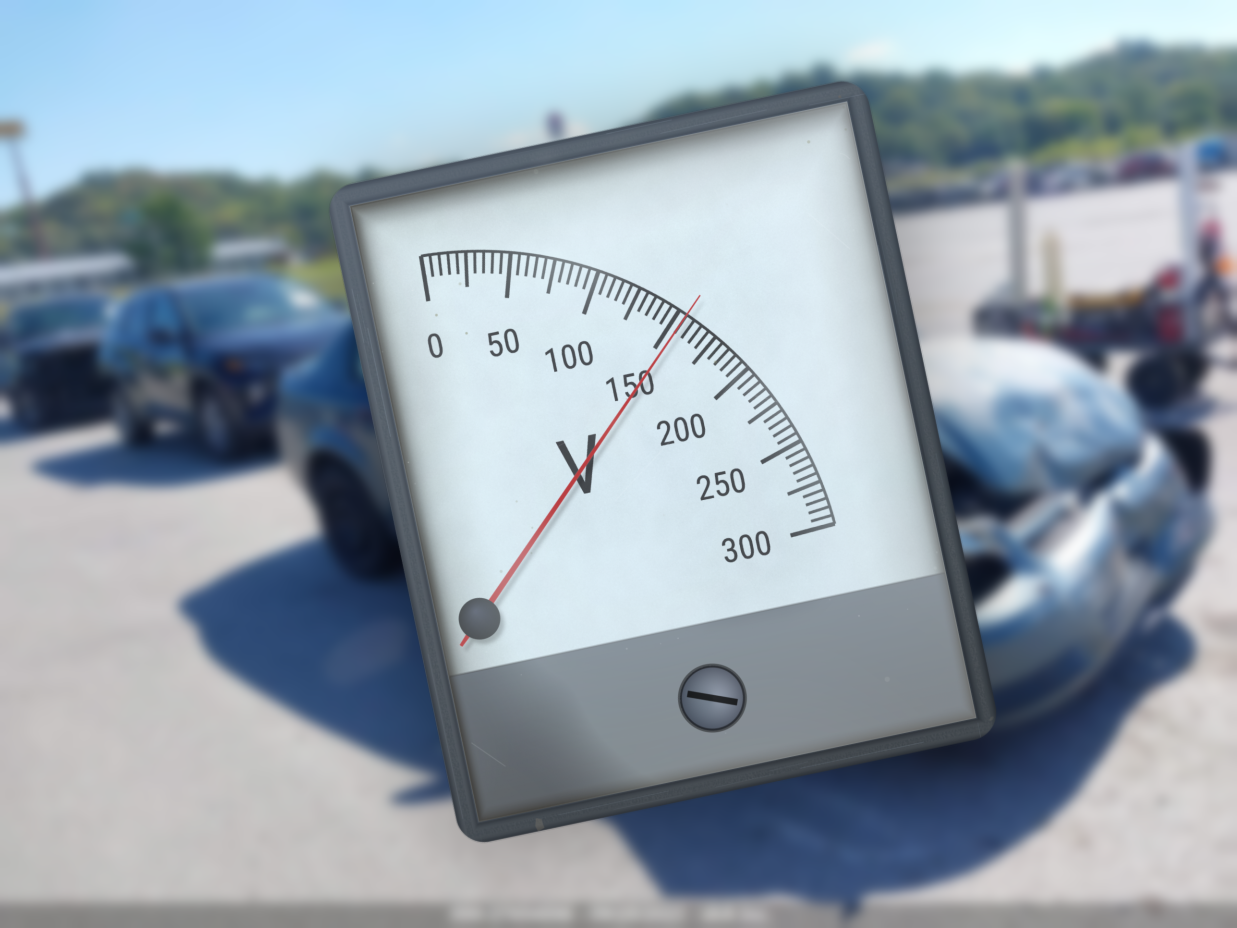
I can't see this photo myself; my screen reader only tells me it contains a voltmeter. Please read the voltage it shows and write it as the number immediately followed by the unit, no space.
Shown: 155V
